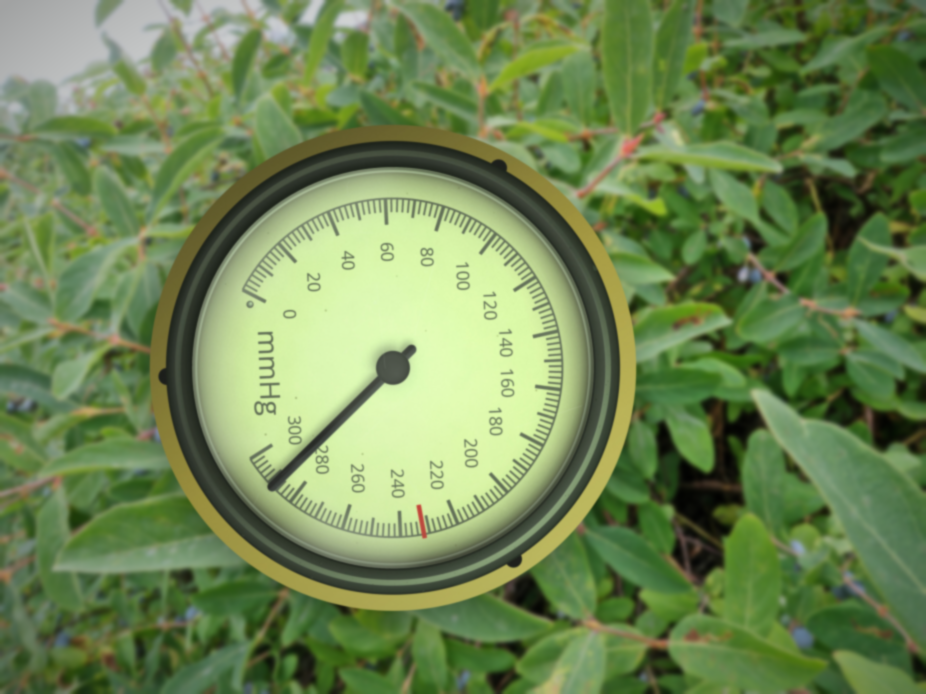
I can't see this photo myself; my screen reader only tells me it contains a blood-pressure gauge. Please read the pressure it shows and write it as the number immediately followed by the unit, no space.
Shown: 288mmHg
